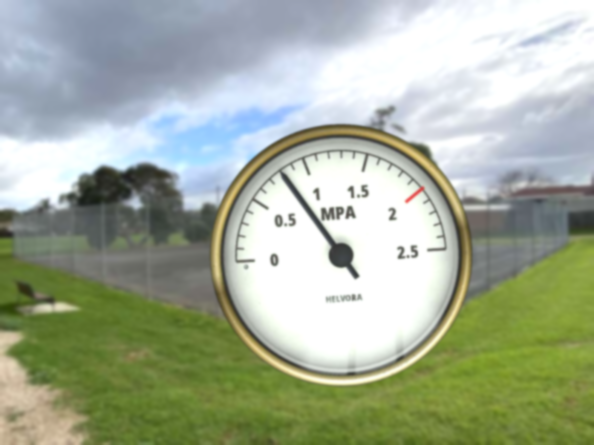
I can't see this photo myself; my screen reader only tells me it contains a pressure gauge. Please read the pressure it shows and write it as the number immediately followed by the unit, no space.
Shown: 0.8MPa
